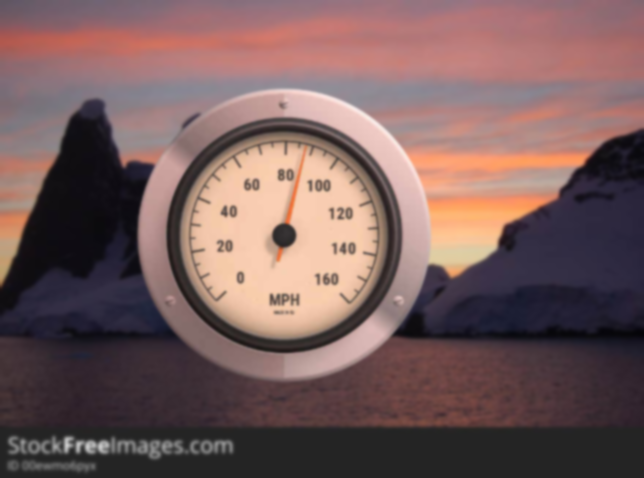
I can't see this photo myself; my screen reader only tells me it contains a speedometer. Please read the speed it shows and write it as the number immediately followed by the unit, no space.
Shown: 87.5mph
